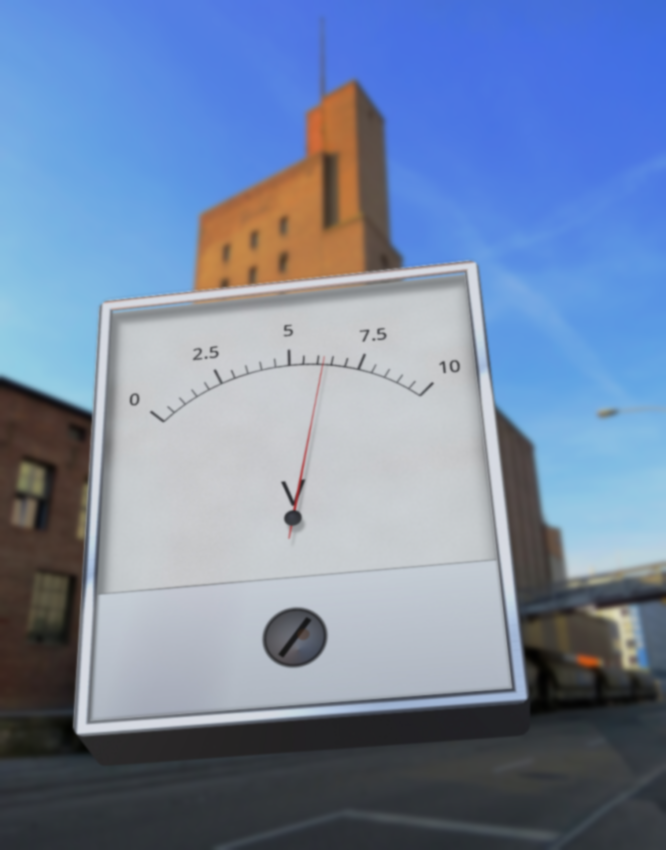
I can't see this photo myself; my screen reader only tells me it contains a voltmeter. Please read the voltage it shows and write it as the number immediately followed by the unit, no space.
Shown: 6.25V
